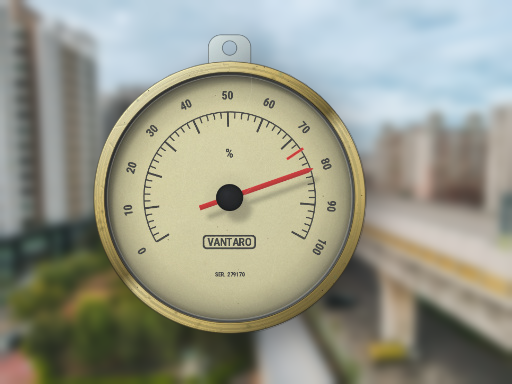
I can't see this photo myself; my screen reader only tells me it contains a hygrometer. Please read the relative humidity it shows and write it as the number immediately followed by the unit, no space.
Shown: 80%
